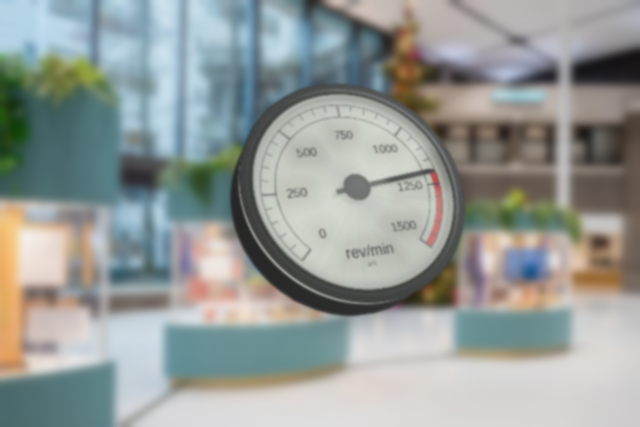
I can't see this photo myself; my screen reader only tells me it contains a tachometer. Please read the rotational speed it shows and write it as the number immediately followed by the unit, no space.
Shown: 1200rpm
